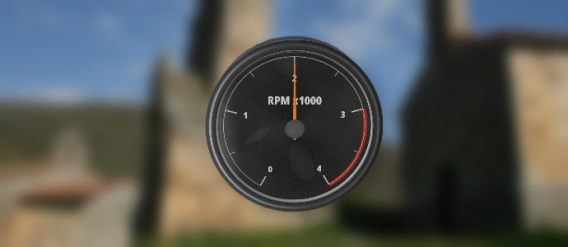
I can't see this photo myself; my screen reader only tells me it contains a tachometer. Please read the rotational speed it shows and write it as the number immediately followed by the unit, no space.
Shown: 2000rpm
